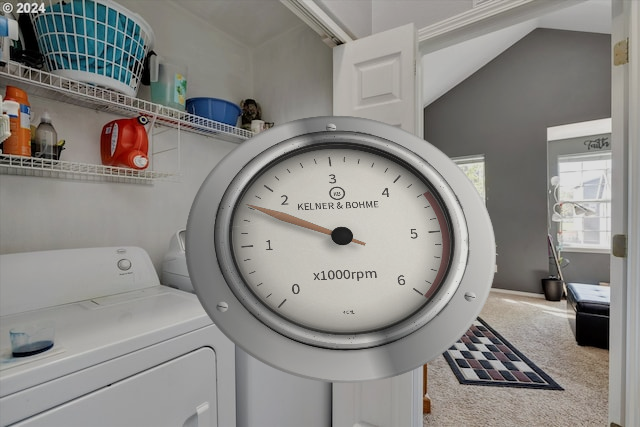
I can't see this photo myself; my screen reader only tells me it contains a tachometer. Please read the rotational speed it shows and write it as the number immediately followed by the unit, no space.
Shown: 1600rpm
